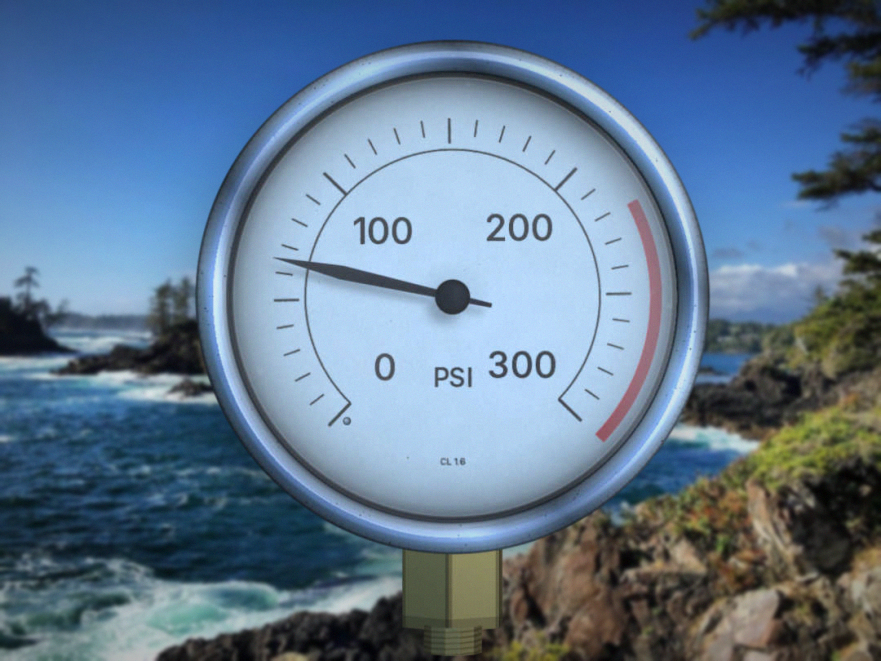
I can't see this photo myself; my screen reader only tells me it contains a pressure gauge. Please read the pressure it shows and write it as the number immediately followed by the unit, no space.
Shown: 65psi
